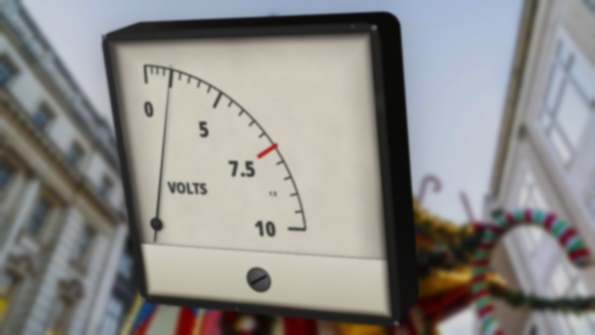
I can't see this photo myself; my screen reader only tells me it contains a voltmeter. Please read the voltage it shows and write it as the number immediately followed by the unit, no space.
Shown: 2.5V
